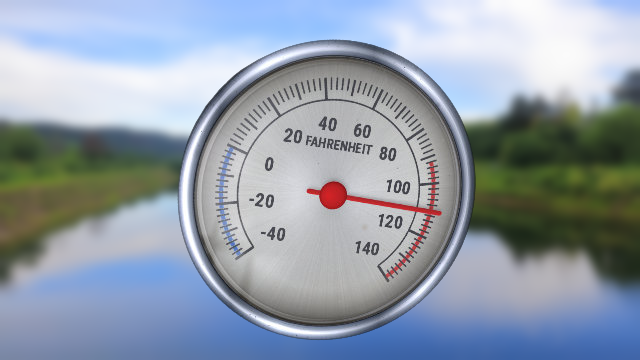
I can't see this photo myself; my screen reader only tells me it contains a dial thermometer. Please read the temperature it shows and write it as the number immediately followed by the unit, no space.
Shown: 110°F
